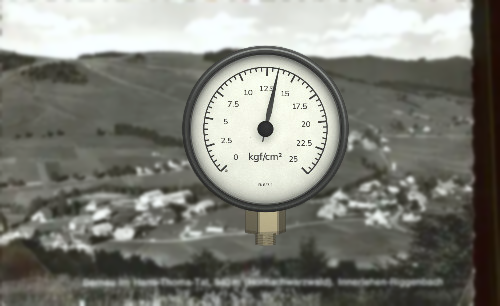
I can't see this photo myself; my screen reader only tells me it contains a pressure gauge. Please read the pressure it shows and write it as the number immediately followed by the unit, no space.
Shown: 13.5kg/cm²
